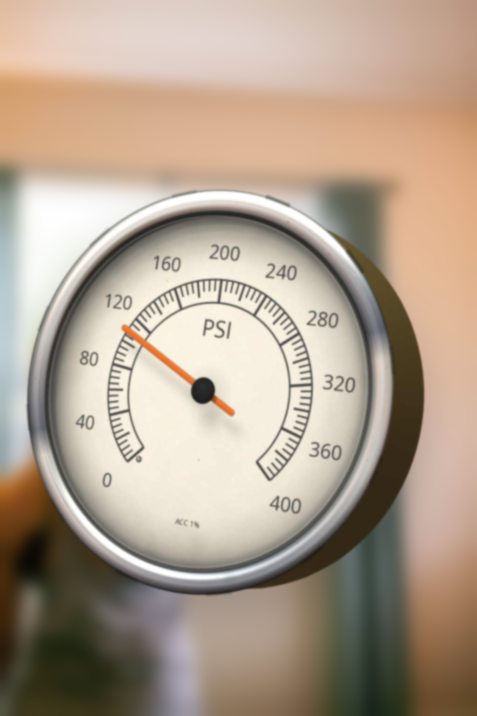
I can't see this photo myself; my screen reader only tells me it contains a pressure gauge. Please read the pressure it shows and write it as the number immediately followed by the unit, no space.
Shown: 110psi
